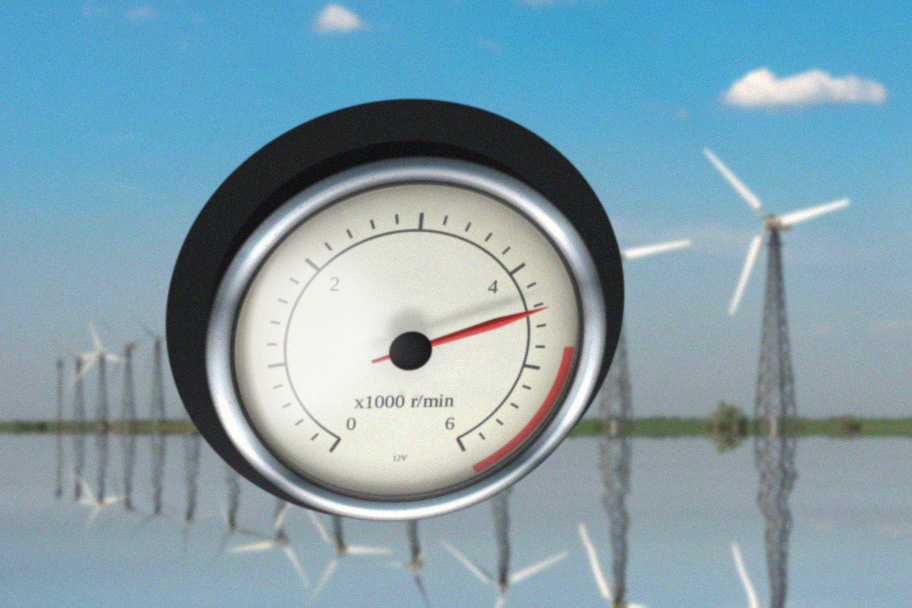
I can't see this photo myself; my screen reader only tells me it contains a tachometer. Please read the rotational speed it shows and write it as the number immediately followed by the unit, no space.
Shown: 4400rpm
